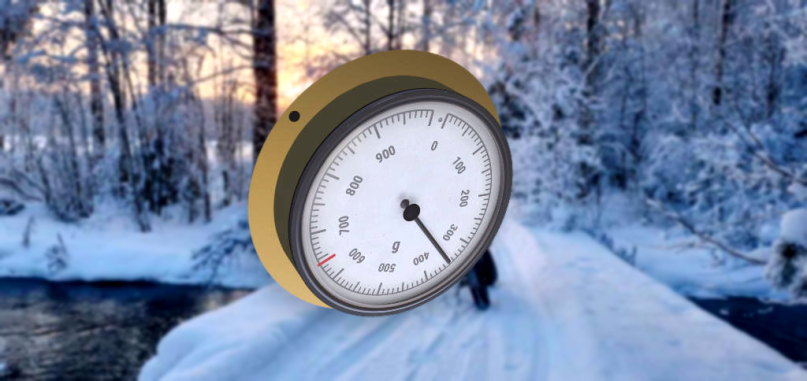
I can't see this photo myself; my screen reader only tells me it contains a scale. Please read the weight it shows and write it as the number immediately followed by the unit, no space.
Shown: 350g
